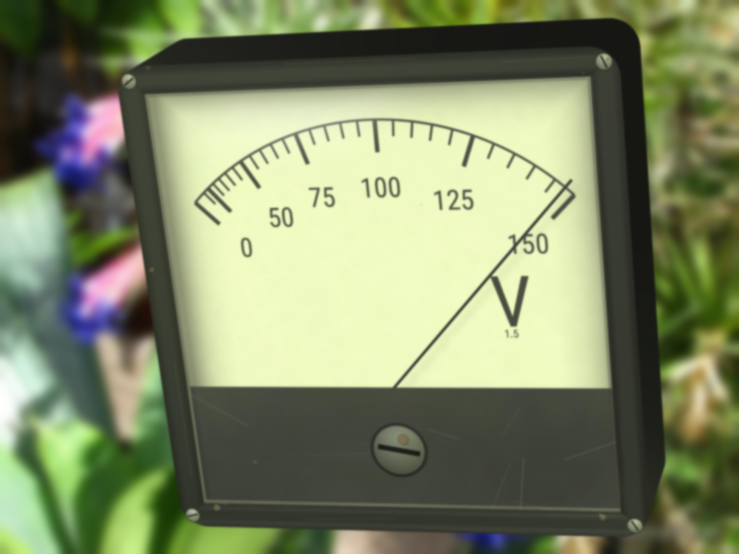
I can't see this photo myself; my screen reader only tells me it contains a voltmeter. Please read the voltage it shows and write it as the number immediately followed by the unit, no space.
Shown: 147.5V
